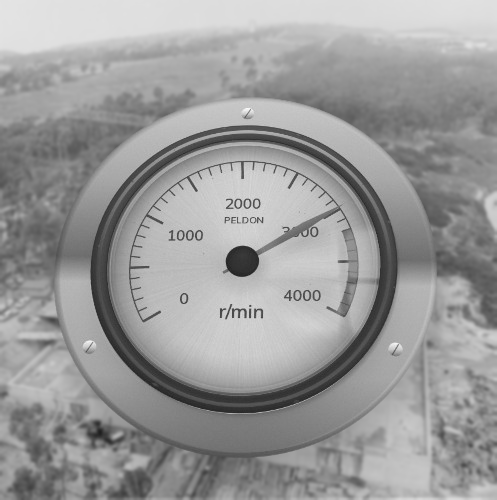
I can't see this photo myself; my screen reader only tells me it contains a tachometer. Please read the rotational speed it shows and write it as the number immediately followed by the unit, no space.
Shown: 3000rpm
